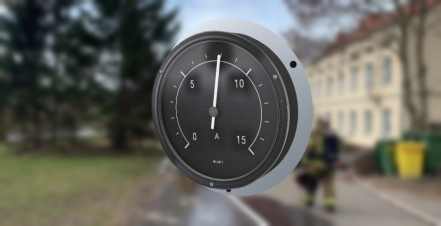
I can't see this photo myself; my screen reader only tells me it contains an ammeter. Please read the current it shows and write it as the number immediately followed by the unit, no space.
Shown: 8A
